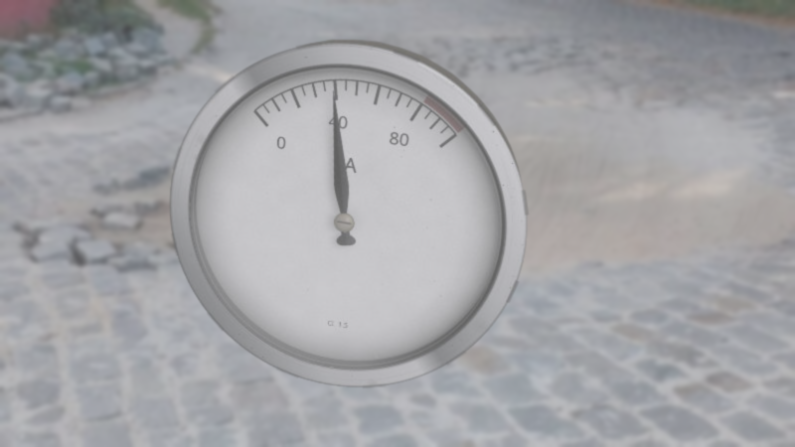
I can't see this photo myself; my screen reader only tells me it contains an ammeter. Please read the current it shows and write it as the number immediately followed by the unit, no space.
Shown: 40A
